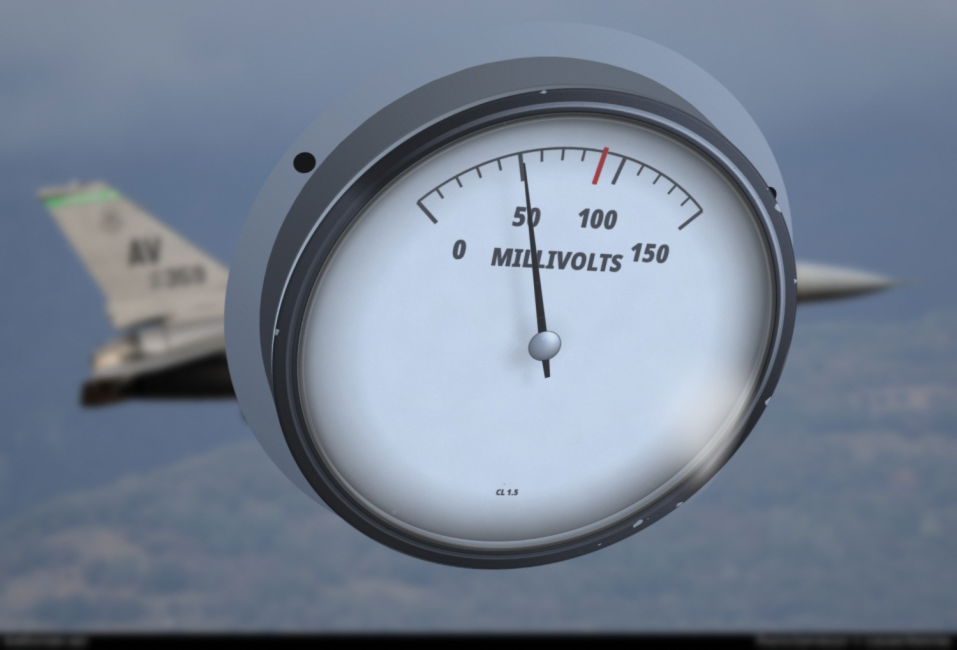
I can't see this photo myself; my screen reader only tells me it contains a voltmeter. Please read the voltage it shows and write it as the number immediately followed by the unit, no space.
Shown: 50mV
